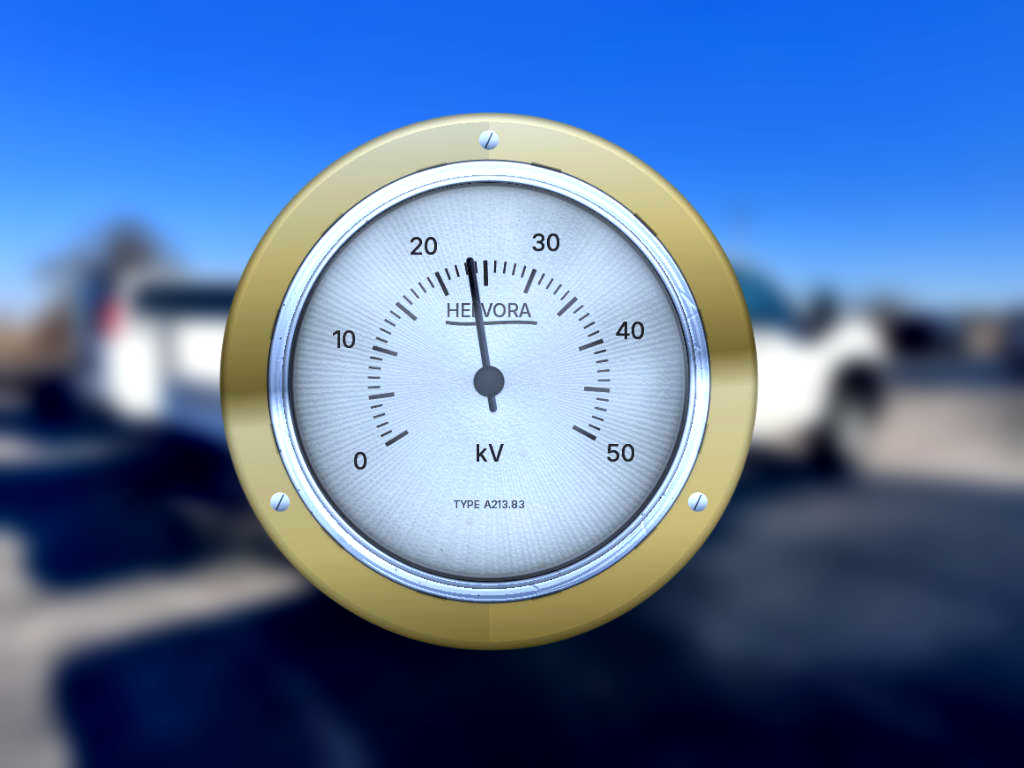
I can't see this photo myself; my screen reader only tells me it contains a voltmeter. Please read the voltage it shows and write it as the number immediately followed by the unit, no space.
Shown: 23.5kV
